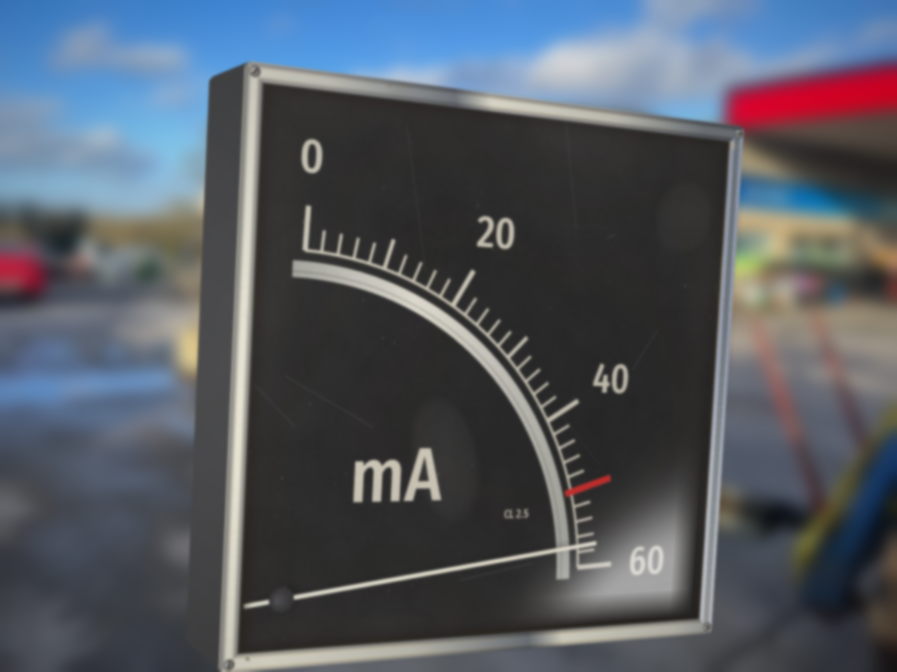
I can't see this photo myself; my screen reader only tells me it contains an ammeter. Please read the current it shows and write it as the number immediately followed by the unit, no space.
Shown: 57mA
